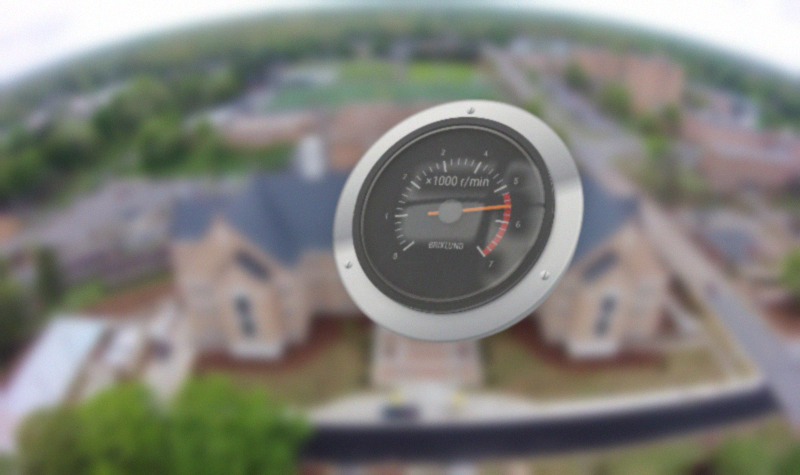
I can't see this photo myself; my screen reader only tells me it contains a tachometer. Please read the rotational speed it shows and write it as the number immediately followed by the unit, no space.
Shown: 5600rpm
